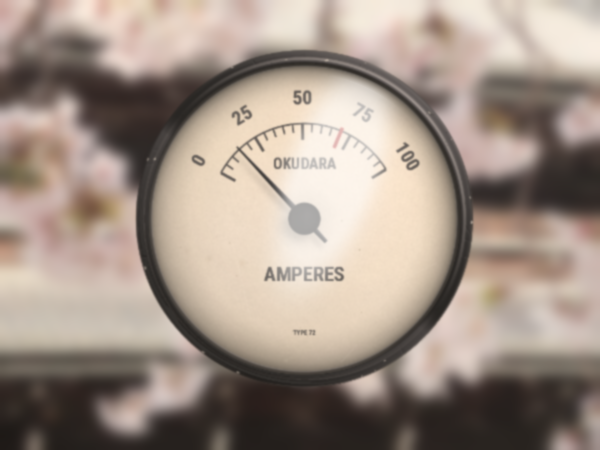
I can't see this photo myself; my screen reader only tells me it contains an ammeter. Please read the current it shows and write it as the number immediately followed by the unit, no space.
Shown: 15A
